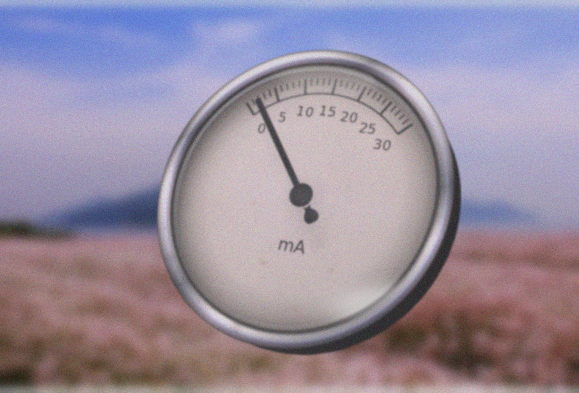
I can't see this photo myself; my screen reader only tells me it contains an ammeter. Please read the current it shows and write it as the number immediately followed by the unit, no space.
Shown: 2mA
